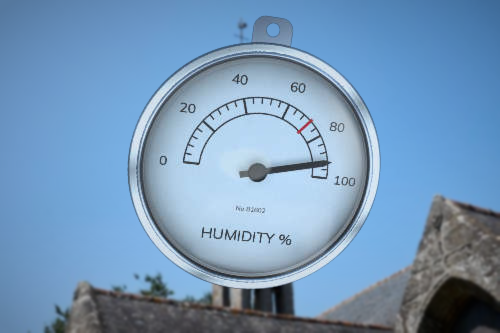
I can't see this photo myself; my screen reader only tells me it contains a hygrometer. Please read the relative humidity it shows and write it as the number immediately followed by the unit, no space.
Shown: 92%
